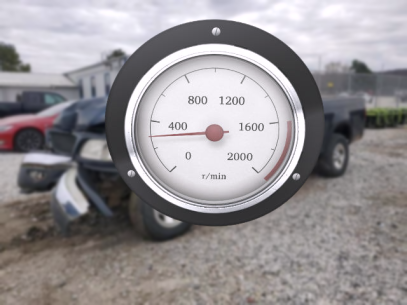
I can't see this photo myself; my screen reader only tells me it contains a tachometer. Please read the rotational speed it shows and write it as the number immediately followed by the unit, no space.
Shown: 300rpm
